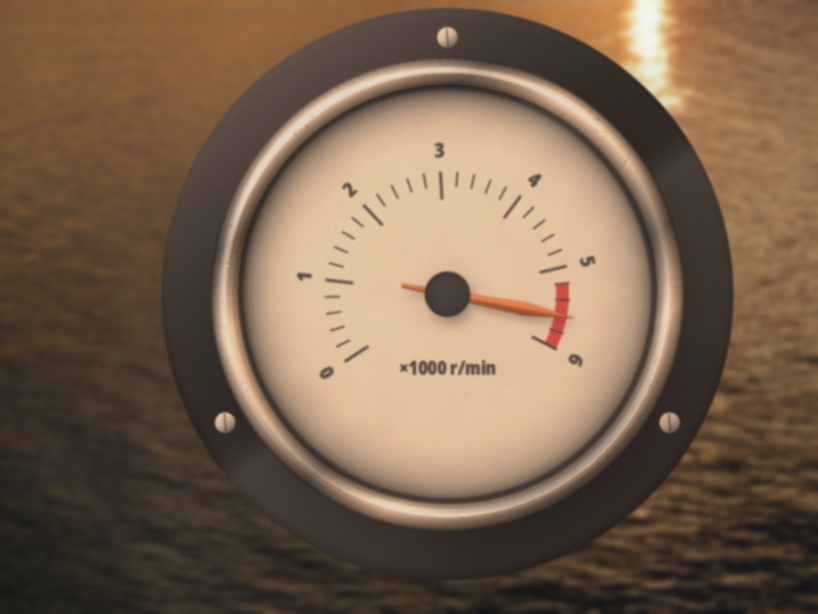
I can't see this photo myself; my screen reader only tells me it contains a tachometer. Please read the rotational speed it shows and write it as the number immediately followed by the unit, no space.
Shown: 5600rpm
